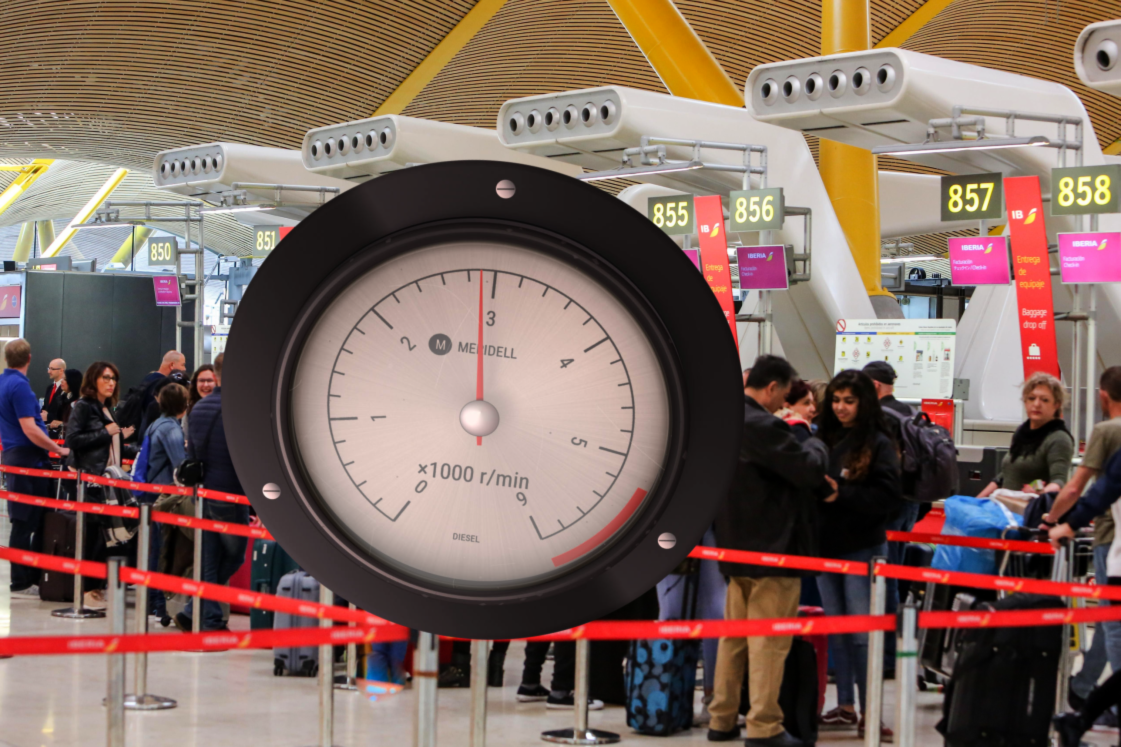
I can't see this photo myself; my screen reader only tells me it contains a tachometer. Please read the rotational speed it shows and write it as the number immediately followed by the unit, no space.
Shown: 2900rpm
